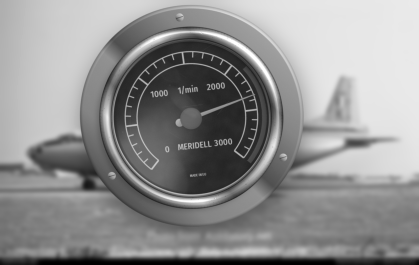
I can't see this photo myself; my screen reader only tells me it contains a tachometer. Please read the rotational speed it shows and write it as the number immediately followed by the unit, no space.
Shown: 2350rpm
